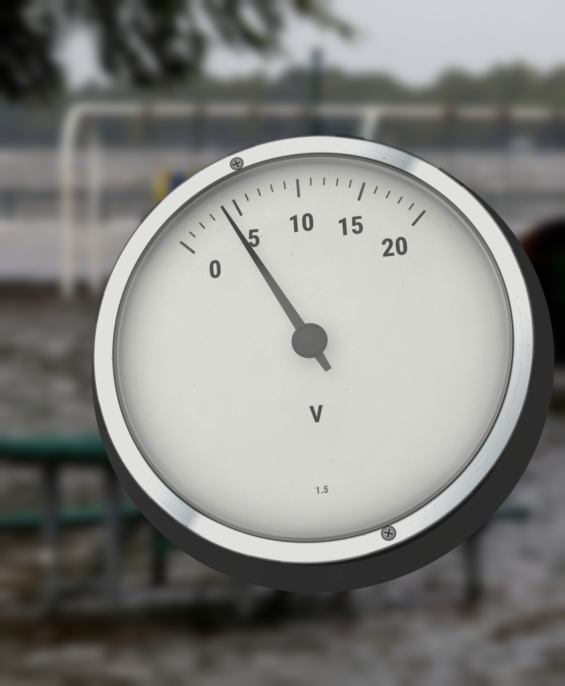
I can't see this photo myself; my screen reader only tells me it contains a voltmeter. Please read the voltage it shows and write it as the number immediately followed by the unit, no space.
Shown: 4V
